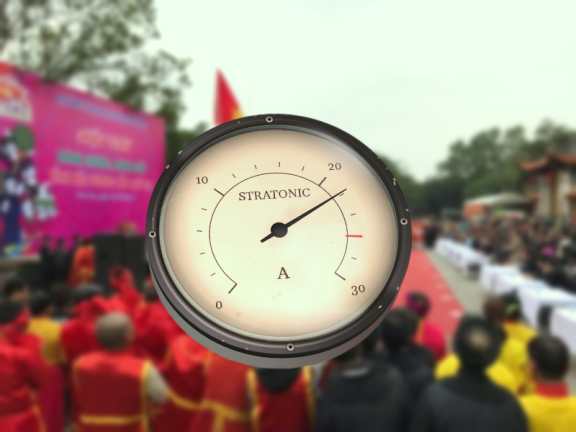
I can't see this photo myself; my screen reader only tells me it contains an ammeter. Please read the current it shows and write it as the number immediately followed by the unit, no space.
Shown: 22A
